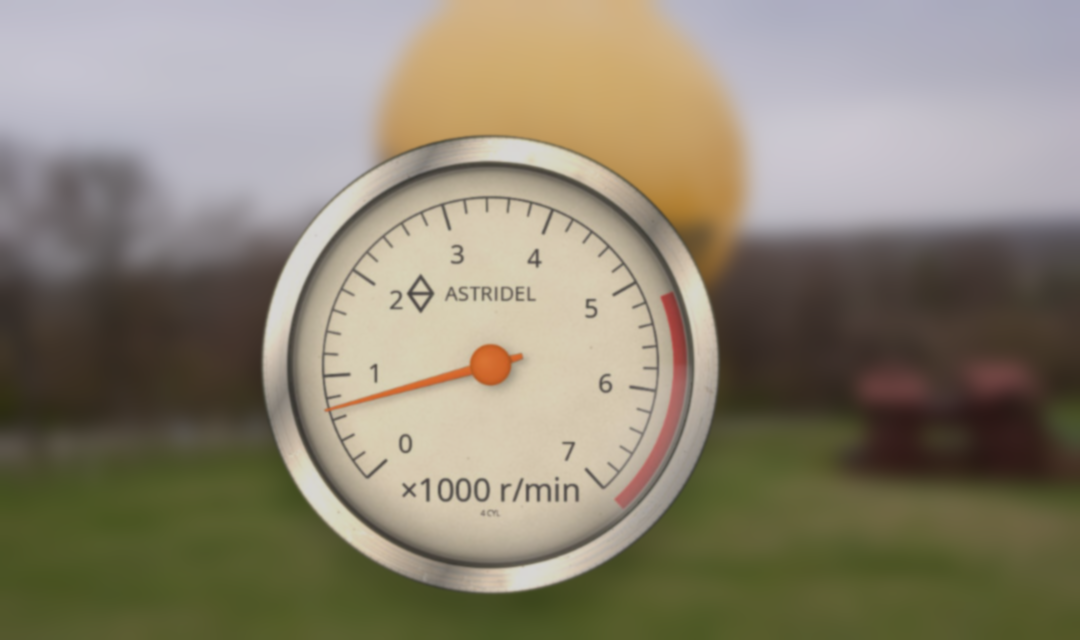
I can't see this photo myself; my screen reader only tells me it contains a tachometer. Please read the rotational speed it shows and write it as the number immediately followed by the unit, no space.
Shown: 700rpm
